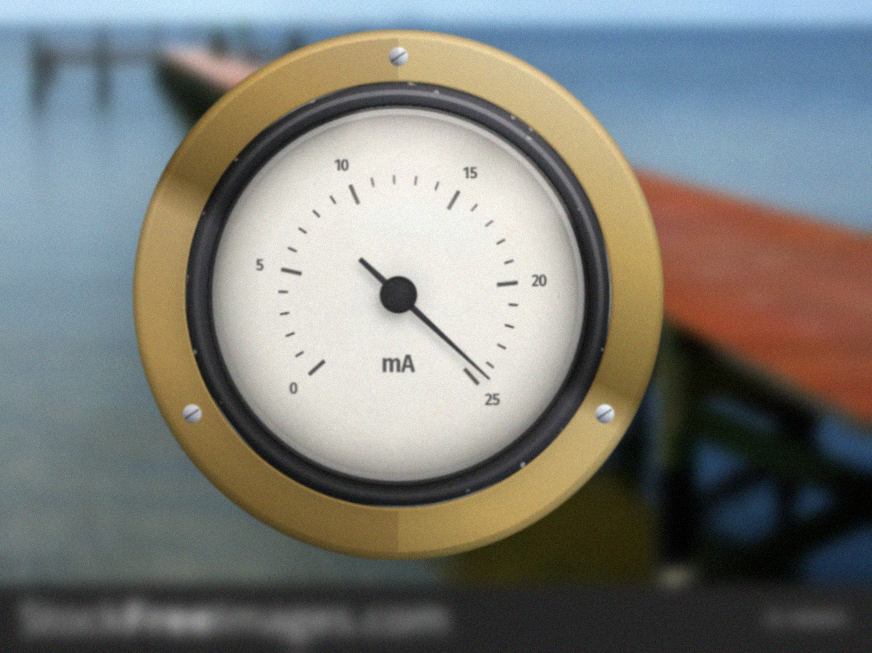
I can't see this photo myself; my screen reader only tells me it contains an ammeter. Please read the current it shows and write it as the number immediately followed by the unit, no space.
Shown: 24.5mA
